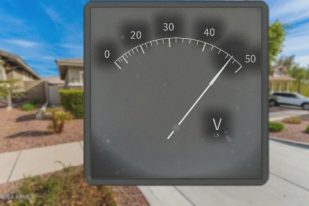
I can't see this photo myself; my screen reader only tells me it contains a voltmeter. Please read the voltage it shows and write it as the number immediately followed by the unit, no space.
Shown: 47V
